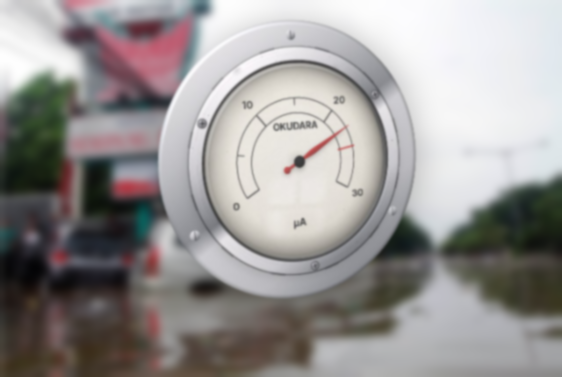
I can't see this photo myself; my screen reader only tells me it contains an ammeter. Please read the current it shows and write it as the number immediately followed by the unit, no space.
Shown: 22.5µA
